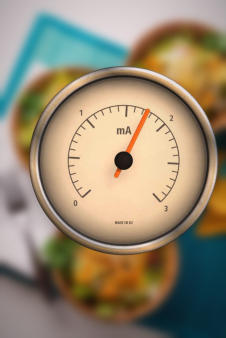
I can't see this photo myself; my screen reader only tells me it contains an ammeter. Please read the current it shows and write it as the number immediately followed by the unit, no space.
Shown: 1.75mA
